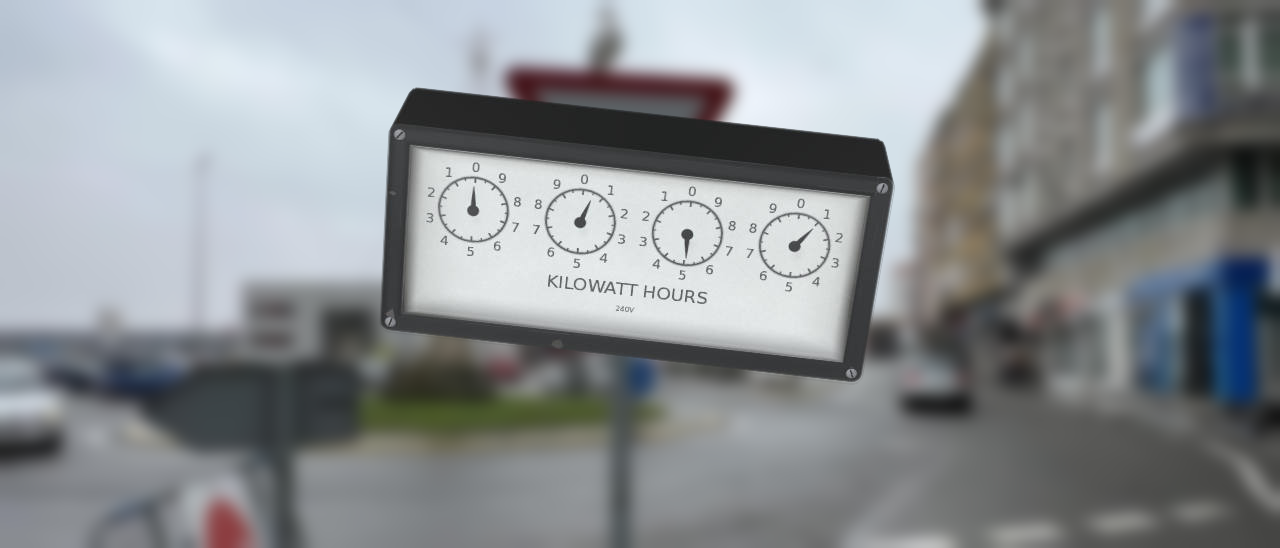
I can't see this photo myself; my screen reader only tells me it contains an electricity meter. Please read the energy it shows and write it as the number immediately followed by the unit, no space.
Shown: 51kWh
